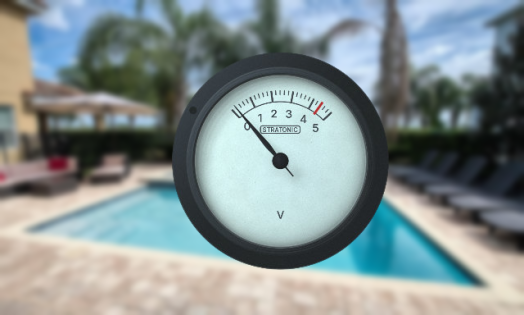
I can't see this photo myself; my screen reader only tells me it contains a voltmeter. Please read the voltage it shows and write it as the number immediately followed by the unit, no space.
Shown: 0.2V
